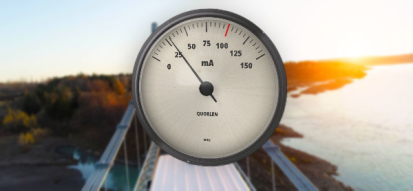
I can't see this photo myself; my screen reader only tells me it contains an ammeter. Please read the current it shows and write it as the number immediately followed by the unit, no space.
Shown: 30mA
